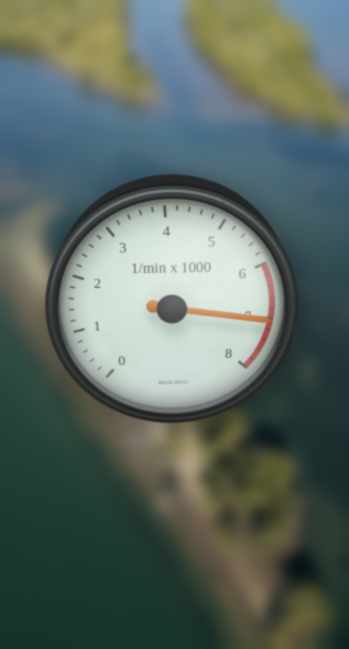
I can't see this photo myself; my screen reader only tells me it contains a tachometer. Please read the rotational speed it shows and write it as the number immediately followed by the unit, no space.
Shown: 7000rpm
